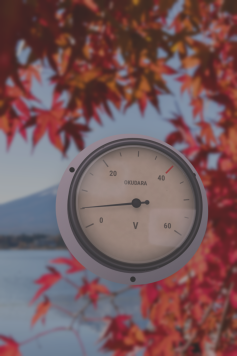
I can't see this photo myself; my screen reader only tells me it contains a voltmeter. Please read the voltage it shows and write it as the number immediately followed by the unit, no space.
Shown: 5V
